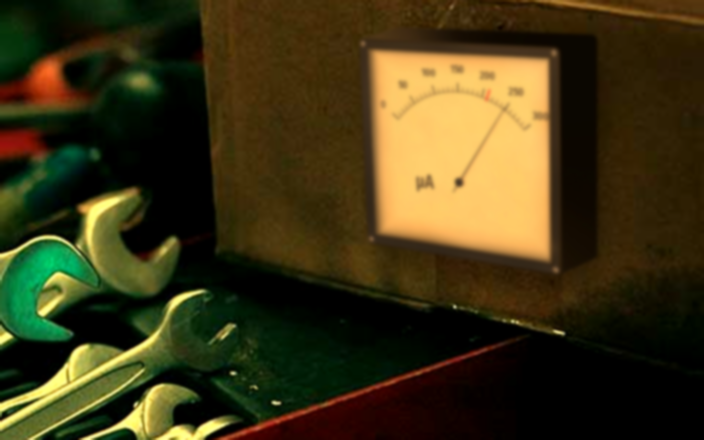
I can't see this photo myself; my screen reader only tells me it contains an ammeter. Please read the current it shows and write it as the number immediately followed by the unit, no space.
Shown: 250µA
